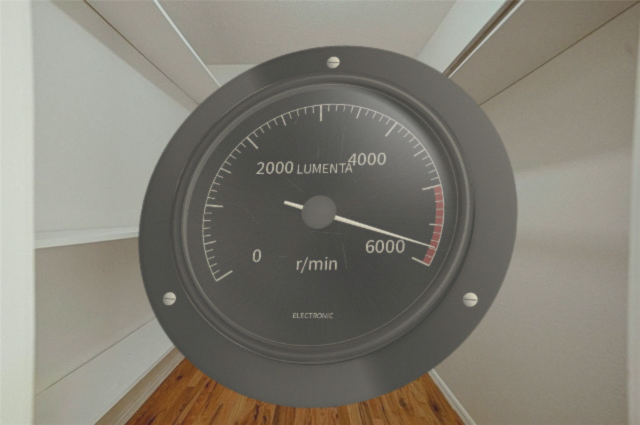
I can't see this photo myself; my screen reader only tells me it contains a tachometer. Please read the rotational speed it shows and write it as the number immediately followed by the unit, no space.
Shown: 5800rpm
